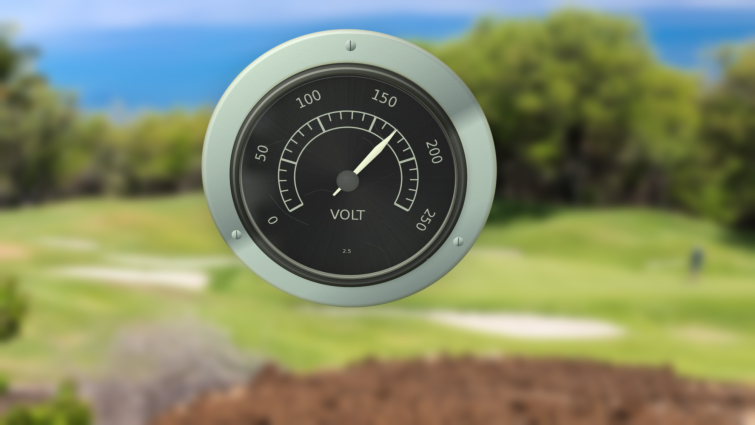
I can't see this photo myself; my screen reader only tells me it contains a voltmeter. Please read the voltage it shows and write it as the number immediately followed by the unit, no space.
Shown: 170V
